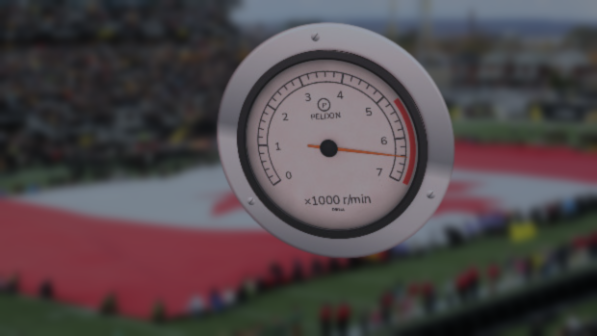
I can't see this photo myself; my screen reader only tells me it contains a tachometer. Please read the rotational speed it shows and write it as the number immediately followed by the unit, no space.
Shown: 6400rpm
